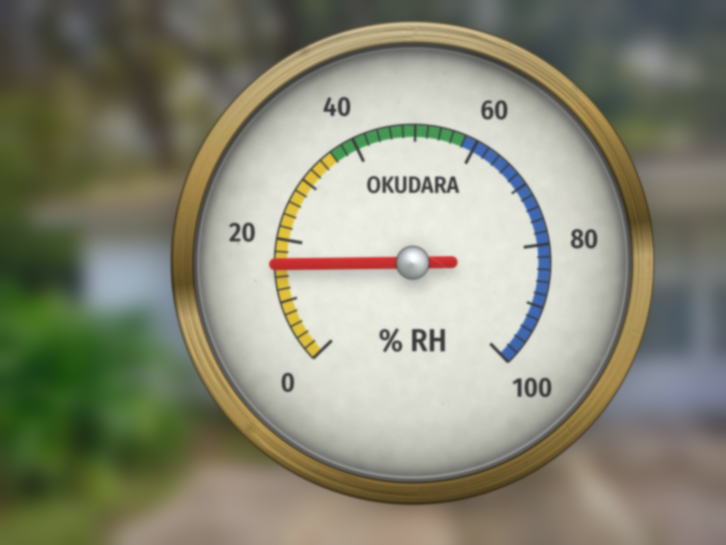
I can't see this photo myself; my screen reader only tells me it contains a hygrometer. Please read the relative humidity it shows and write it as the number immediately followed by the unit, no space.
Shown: 16%
